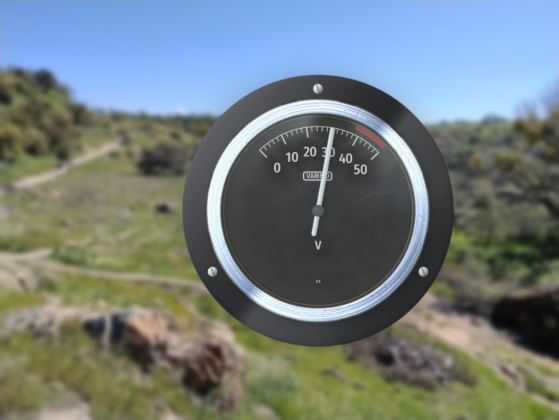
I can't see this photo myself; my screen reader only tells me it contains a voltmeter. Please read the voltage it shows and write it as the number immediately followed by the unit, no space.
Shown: 30V
